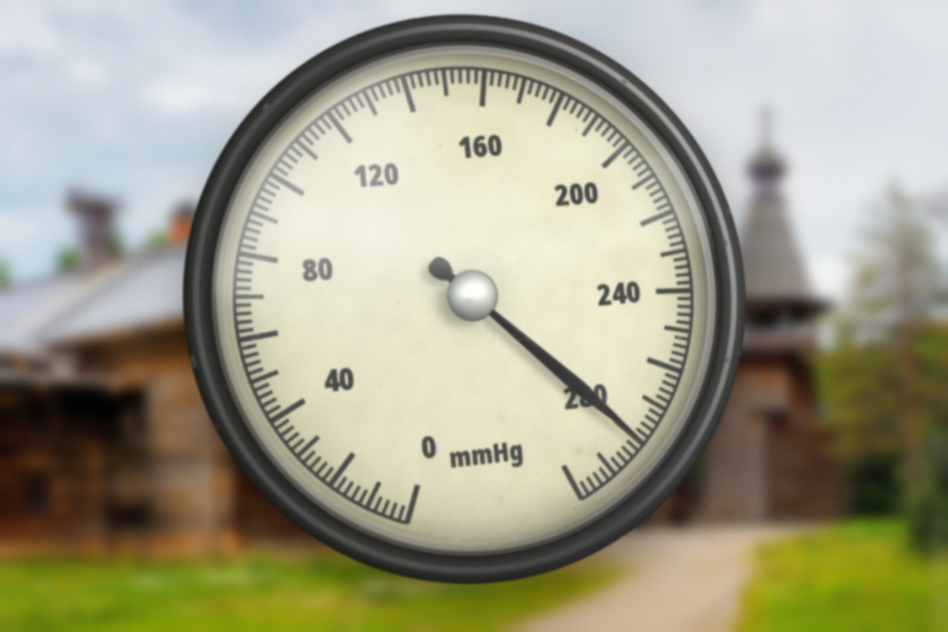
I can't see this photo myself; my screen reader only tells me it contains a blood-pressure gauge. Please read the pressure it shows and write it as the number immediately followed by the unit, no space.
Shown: 280mmHg
